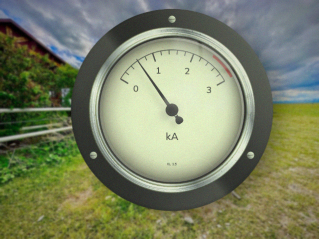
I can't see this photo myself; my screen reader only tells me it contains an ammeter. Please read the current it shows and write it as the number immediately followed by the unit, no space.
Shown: 0.6kA
